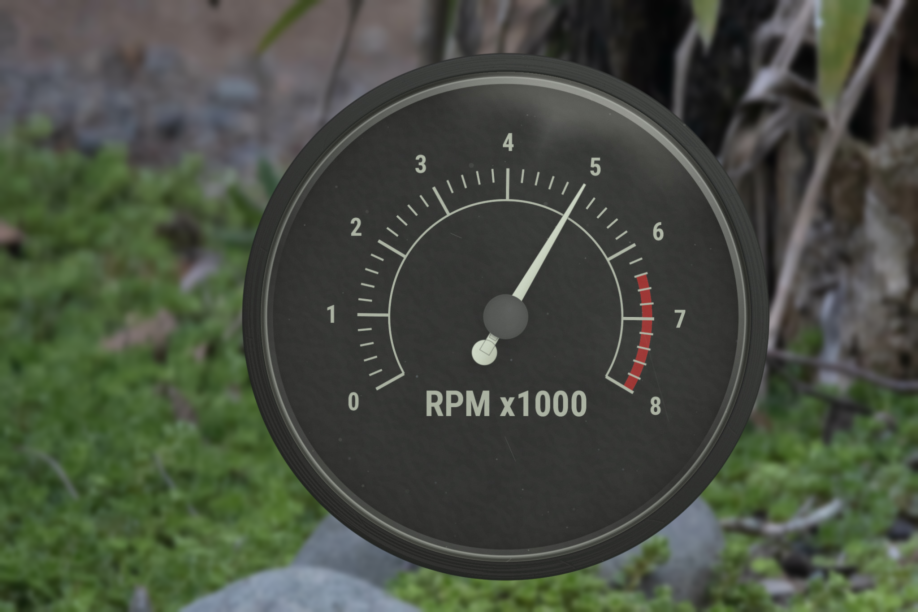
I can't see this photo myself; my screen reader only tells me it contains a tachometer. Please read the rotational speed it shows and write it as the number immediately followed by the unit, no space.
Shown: 5000rpm
